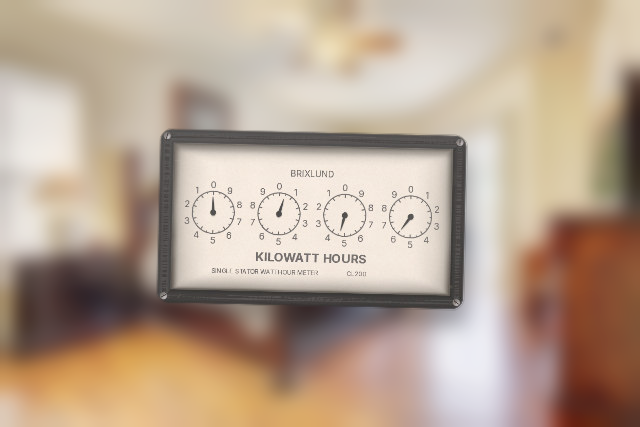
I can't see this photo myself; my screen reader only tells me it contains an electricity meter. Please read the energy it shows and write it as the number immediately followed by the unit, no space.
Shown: 46kWh
